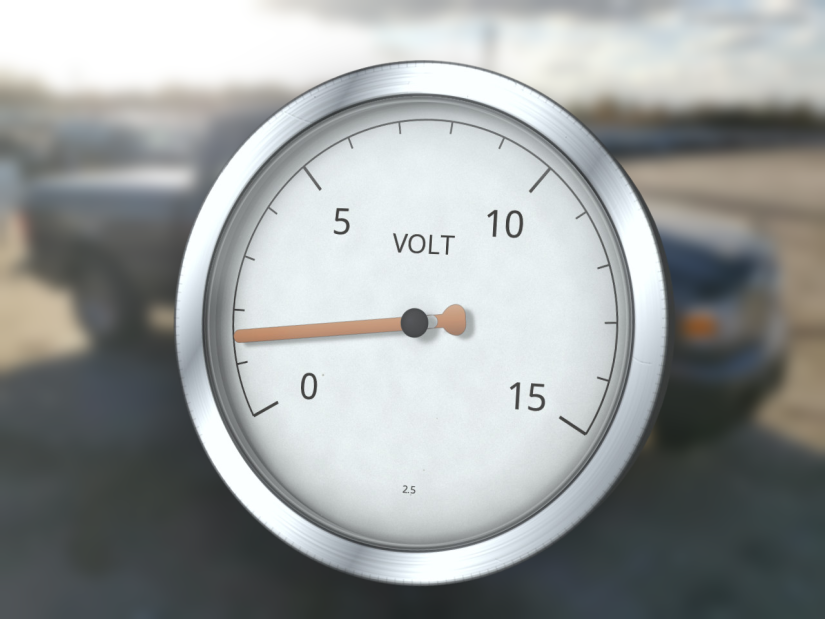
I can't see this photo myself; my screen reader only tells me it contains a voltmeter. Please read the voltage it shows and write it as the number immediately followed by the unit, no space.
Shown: 1.5V
